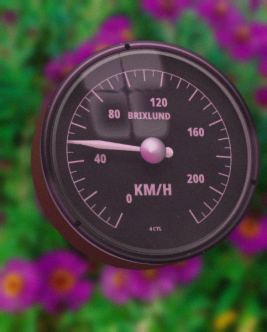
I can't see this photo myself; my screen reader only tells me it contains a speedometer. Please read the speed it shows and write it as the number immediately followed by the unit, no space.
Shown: 50km/h
